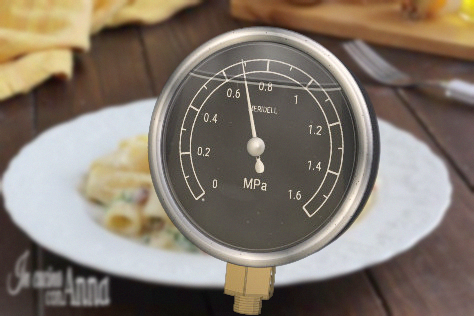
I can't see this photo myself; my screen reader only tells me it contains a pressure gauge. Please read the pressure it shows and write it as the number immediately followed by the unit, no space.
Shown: 0.7MPa
